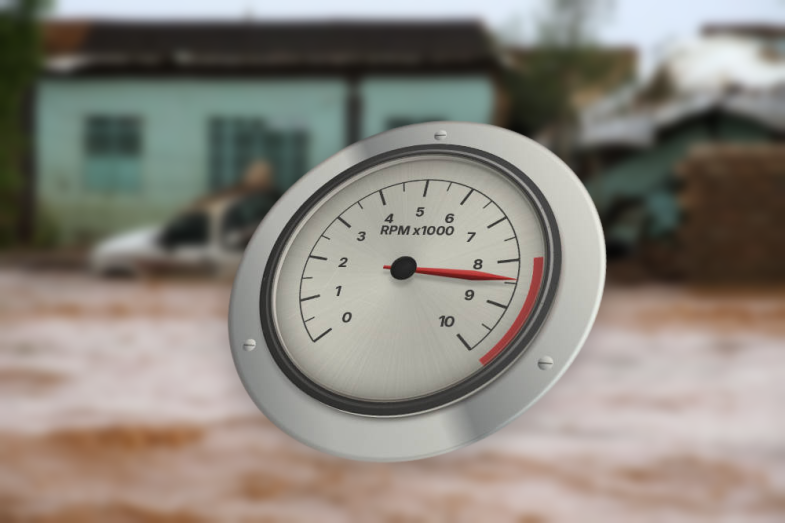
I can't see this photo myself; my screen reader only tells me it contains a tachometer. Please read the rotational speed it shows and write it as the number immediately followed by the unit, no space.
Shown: 8500rpm
